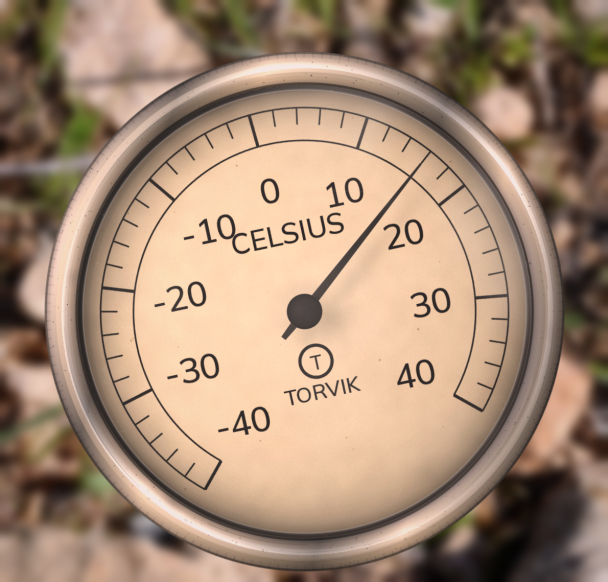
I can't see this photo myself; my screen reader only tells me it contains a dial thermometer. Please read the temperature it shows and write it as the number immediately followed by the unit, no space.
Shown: 16°C
